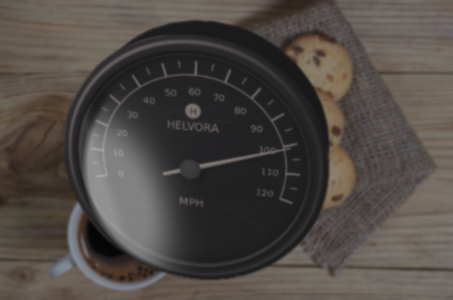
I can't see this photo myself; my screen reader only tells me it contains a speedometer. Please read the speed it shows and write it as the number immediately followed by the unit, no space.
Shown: 100mph
